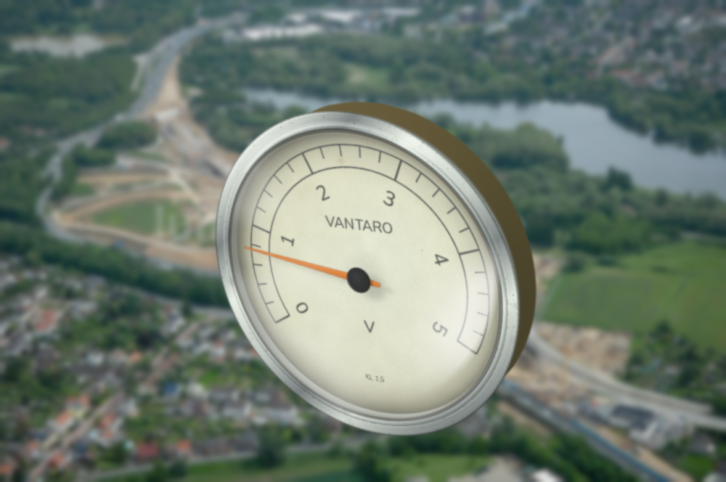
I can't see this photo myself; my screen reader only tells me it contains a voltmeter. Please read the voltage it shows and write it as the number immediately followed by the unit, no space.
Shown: 0.8V
